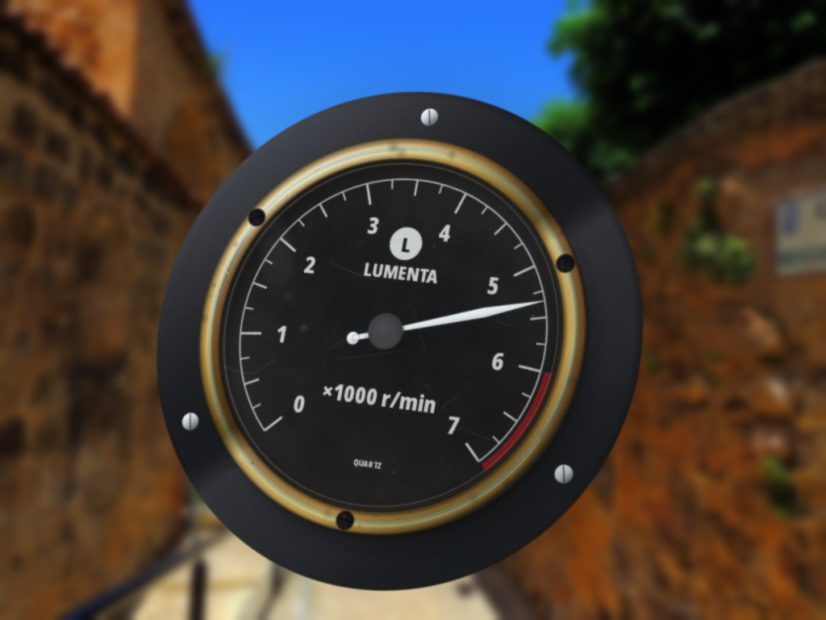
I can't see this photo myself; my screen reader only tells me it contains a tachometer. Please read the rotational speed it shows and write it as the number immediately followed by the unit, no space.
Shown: 5375rpm
